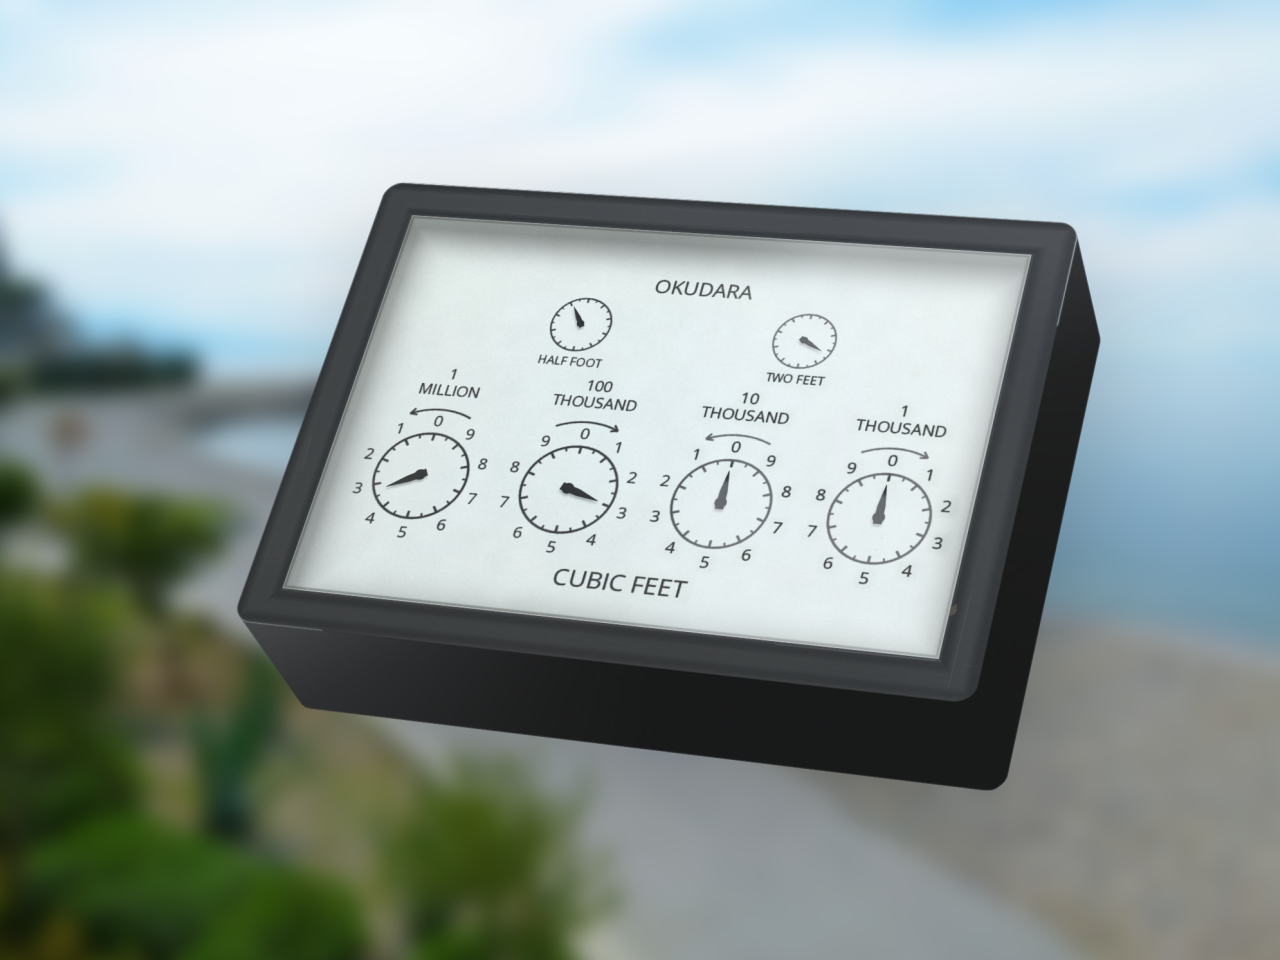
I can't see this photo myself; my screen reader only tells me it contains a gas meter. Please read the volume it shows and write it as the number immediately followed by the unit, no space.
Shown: 330000ft³
